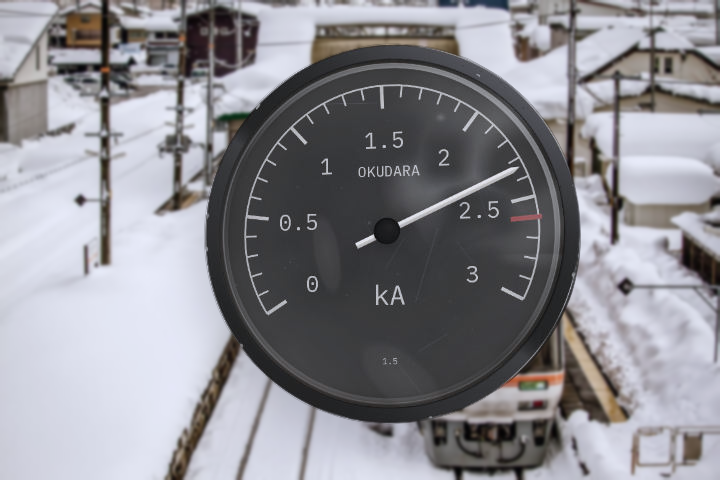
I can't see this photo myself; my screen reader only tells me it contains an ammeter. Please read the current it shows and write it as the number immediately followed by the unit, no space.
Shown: 2.35kA
